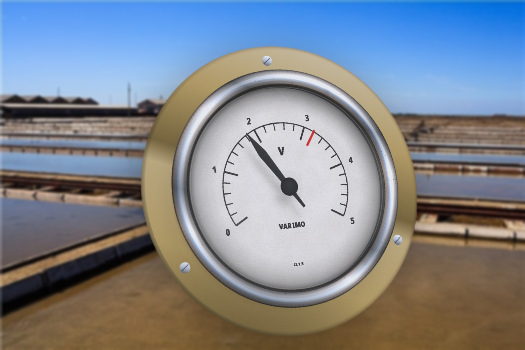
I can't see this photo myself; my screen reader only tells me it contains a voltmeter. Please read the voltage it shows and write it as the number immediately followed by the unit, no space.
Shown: 1.8V
